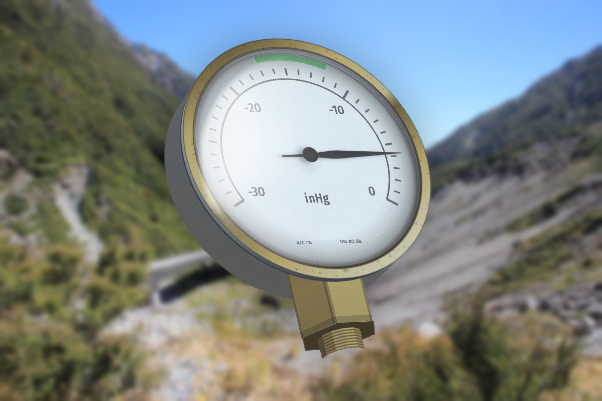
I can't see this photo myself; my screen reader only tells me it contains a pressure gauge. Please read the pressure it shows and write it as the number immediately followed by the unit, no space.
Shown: -4inHg
